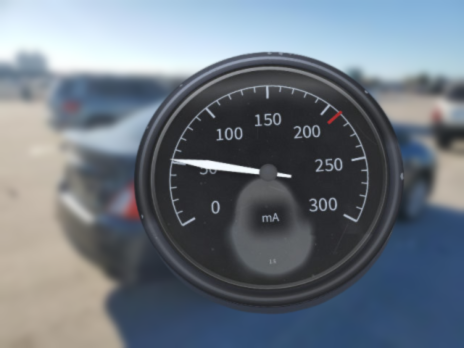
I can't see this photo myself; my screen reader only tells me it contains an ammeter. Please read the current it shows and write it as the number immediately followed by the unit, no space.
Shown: 50mA
